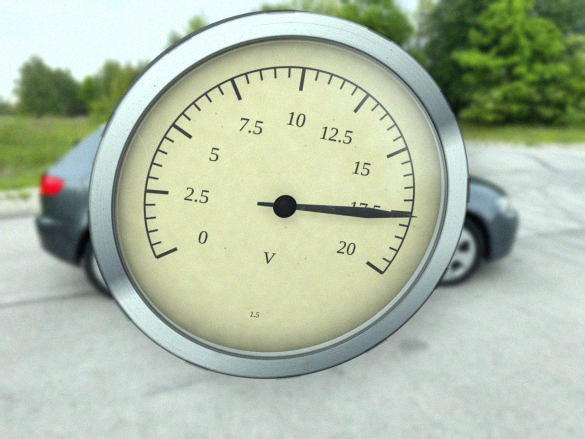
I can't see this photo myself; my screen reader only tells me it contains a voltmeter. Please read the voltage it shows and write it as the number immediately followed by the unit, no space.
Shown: 17.5V
